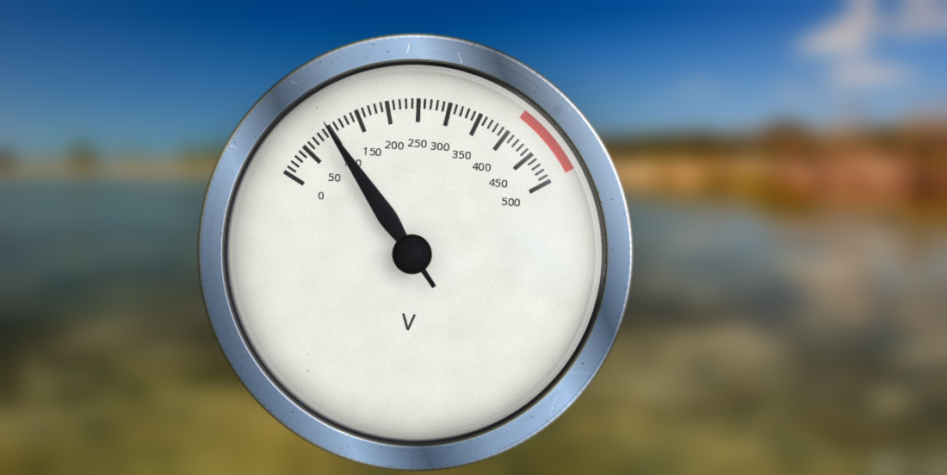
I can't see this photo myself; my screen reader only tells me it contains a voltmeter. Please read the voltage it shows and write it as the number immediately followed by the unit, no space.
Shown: 100V
